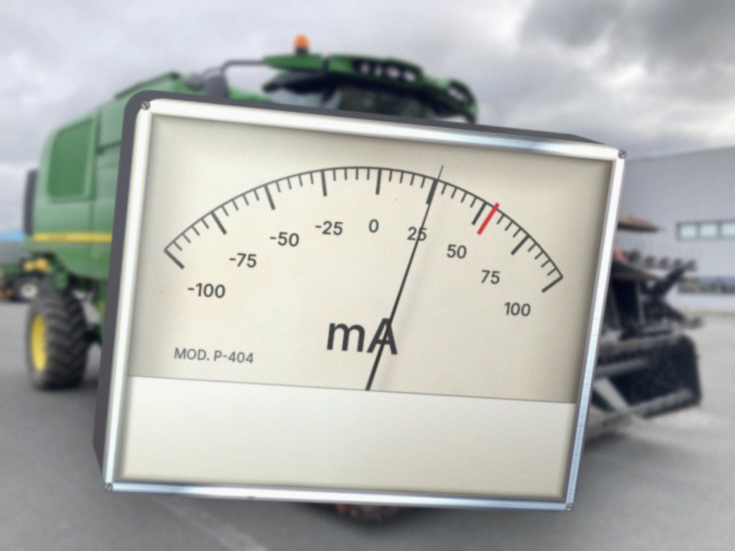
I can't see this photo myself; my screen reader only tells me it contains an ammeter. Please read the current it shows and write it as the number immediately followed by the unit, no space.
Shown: 25mA
